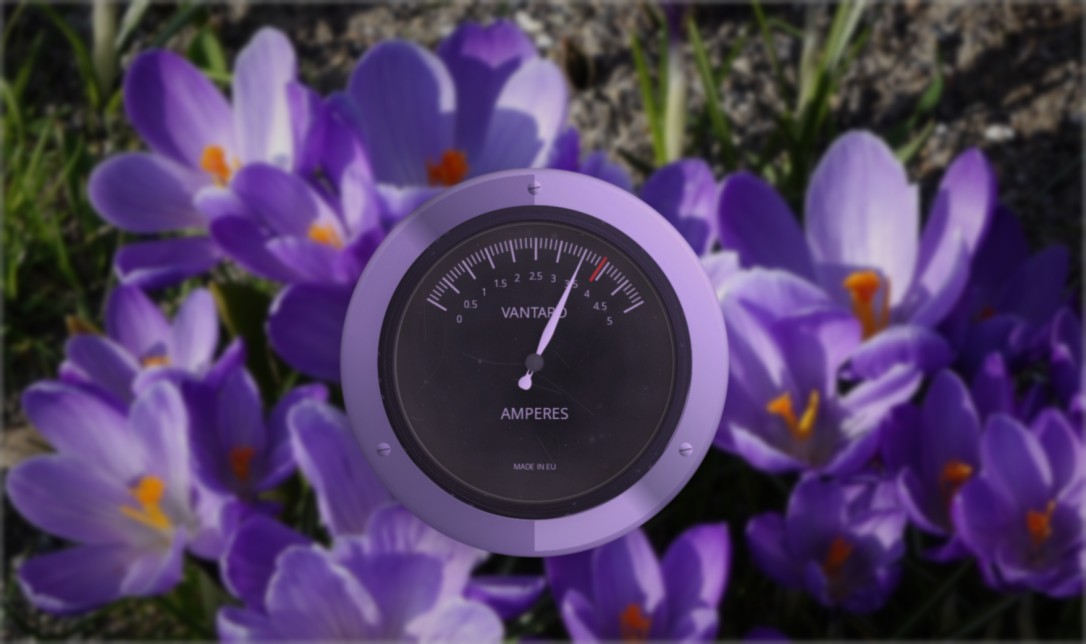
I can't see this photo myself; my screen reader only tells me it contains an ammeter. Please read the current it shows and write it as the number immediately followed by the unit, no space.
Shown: 3.5A
